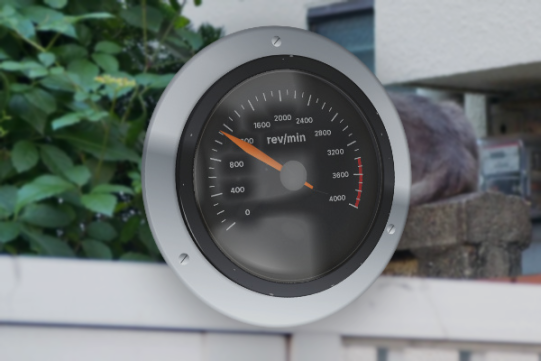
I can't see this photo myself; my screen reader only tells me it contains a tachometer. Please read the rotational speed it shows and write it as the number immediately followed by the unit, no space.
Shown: 1100rpm
